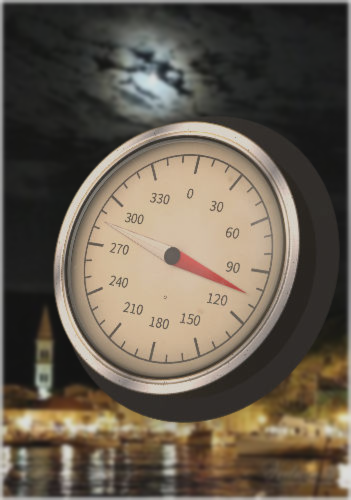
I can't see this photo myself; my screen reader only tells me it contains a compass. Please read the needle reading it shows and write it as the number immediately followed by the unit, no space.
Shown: 105°
